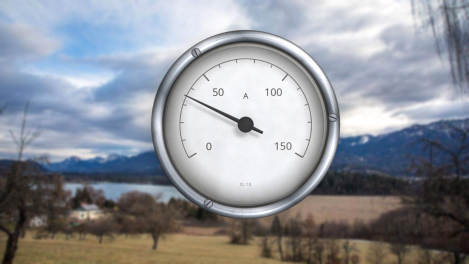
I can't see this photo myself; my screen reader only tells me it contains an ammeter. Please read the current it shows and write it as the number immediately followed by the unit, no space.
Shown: 35A
